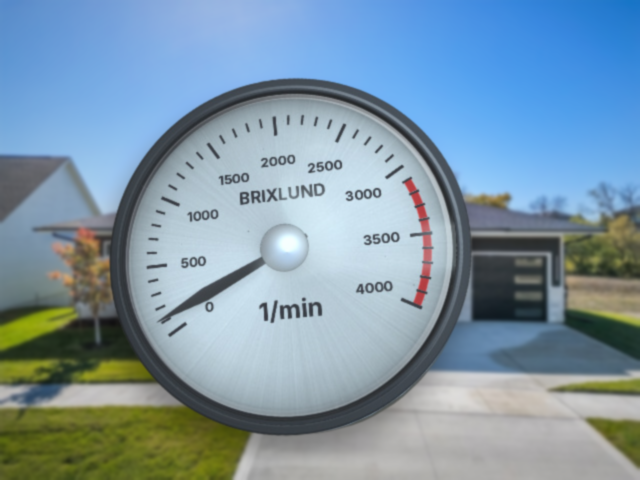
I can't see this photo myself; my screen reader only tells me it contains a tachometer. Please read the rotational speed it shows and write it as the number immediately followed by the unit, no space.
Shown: 100rpm
